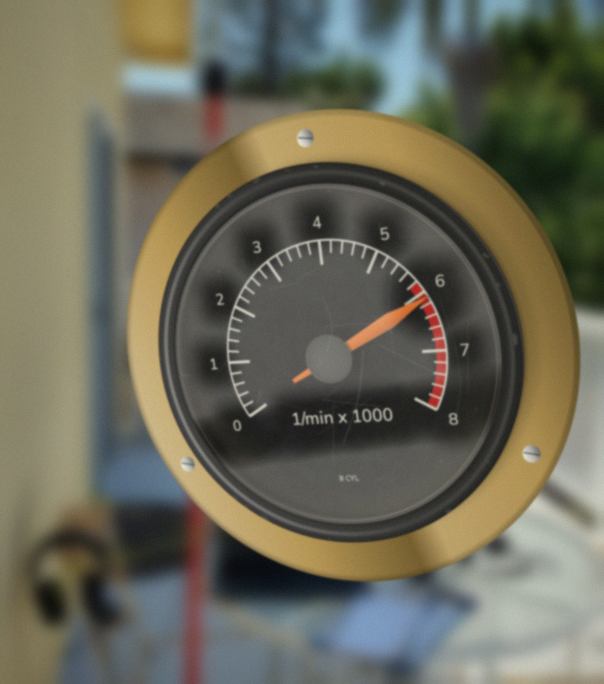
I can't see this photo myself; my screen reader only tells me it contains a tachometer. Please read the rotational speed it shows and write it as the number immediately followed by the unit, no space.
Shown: 6100rpm
